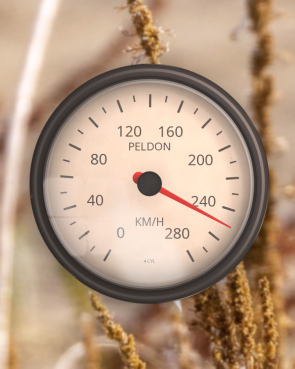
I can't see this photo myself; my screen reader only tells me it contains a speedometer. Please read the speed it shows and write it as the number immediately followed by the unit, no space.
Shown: 250km/h
